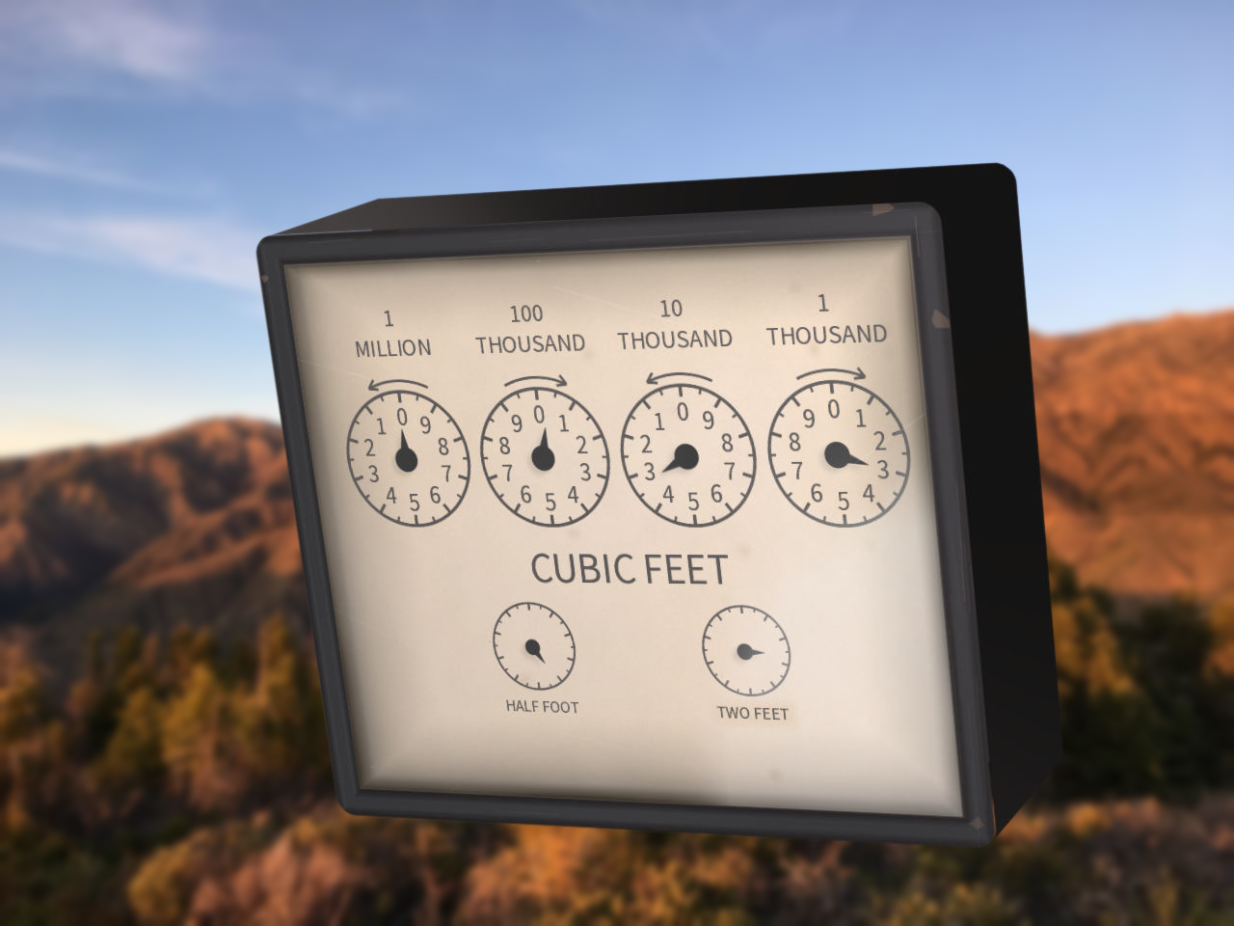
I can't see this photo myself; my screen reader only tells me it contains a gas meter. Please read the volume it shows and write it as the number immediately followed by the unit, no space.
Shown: 3300ft³
